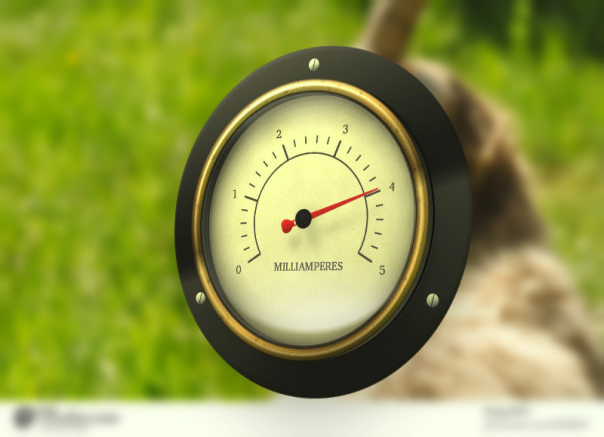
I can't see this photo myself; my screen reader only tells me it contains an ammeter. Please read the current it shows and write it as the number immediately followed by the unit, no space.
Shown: 4mA
